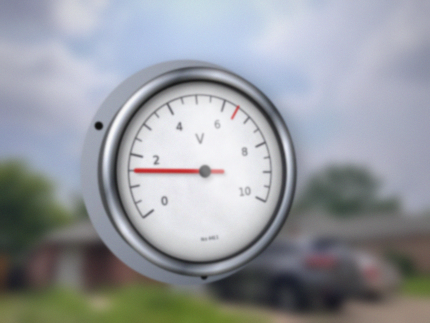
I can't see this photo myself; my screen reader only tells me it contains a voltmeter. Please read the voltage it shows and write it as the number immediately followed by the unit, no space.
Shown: 1.5V
